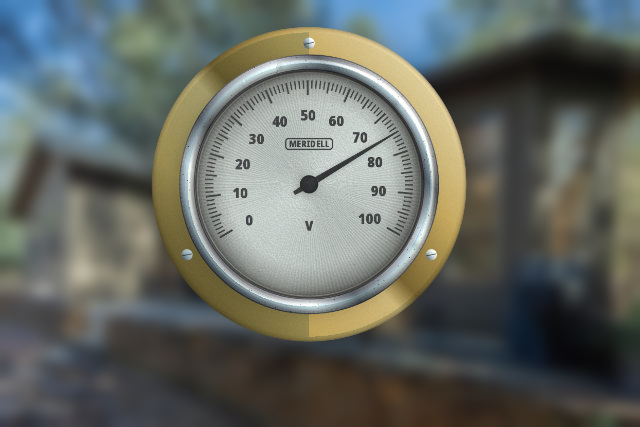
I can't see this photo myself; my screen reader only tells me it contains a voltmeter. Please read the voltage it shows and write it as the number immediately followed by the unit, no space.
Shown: 75V
